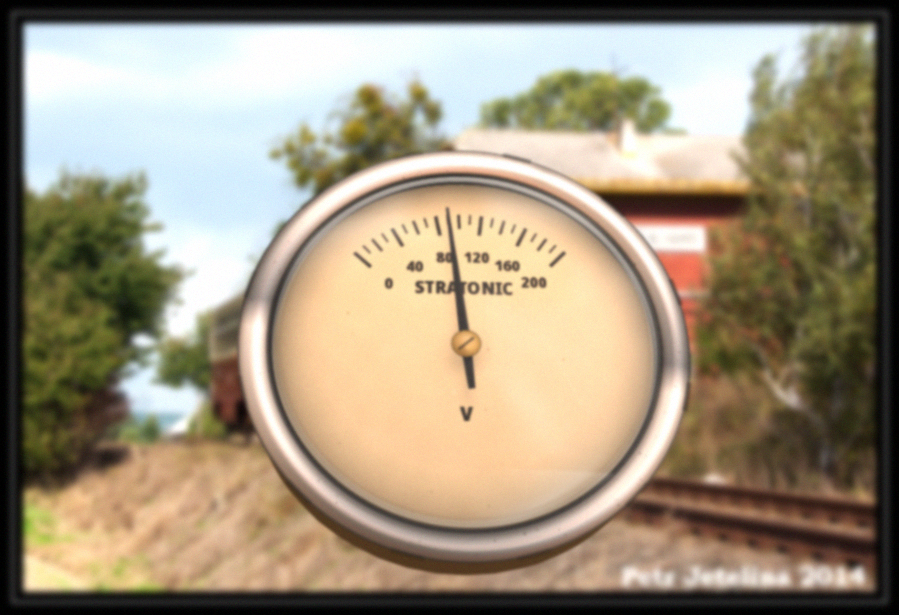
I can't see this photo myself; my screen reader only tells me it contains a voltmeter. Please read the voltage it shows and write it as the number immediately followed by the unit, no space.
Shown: 90V
